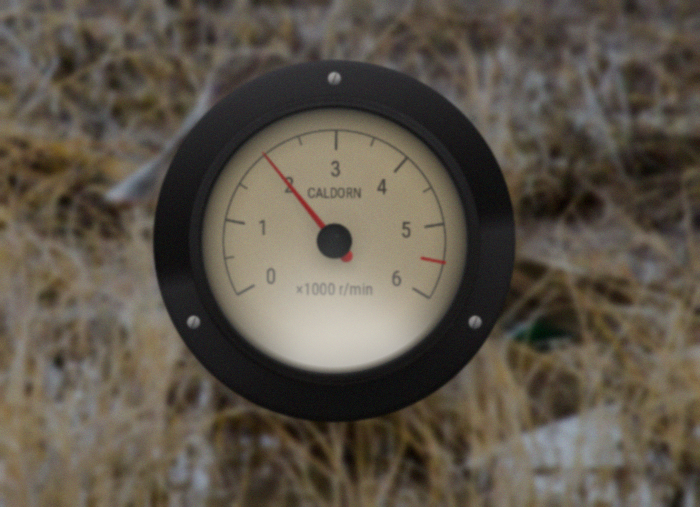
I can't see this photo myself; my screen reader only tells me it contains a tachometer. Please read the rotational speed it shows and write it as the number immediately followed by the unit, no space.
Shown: 2000rpm
